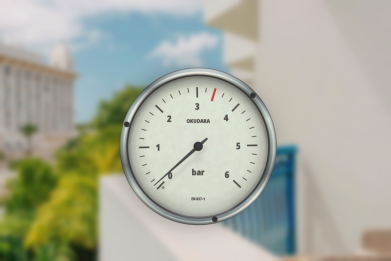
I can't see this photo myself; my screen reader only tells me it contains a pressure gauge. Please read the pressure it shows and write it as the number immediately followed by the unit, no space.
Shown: 0.1bar
